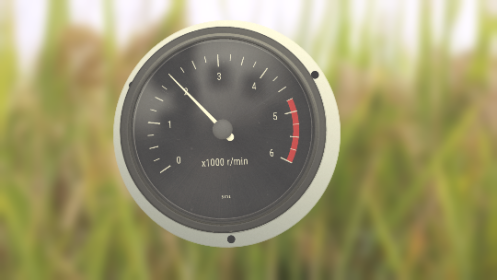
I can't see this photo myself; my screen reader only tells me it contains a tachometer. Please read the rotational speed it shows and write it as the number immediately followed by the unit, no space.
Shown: 2000rpm
